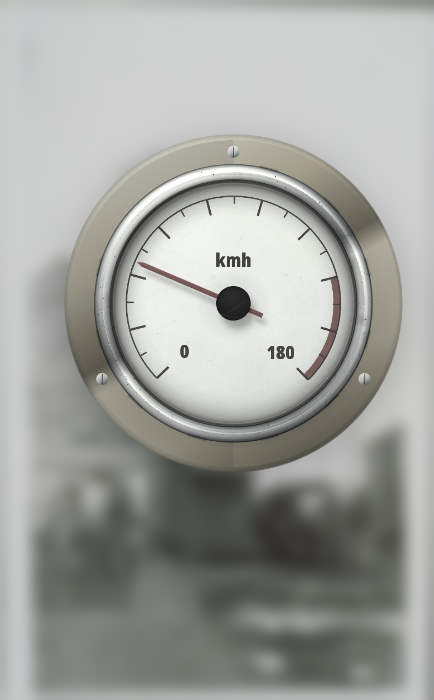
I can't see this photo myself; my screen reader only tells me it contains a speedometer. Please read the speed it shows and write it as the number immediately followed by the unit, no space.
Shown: 45km/h
